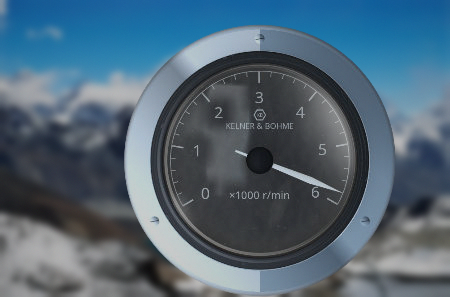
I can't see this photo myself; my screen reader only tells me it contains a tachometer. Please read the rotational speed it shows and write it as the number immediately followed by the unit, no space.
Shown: 5800rpm
